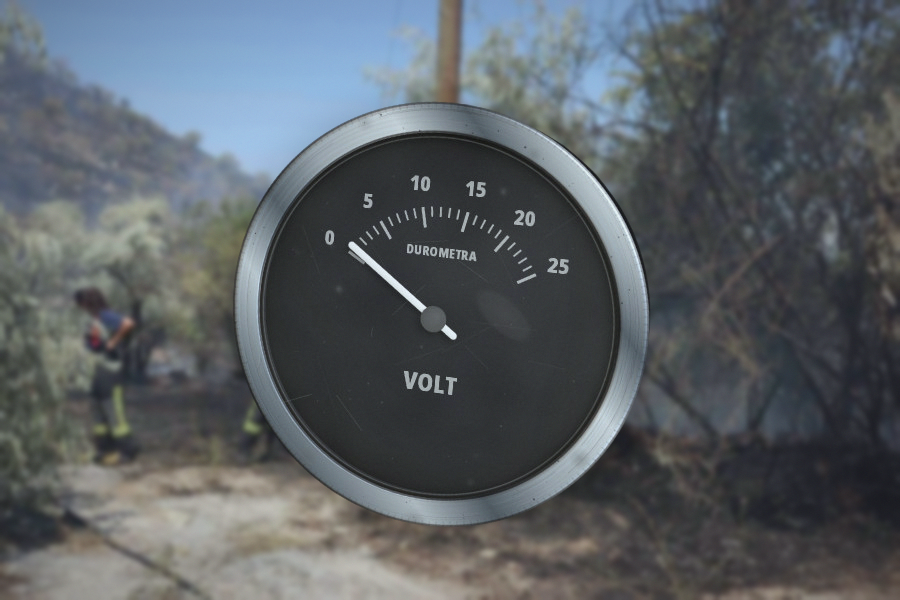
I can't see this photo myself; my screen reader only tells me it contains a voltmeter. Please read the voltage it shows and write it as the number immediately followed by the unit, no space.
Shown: 1V
